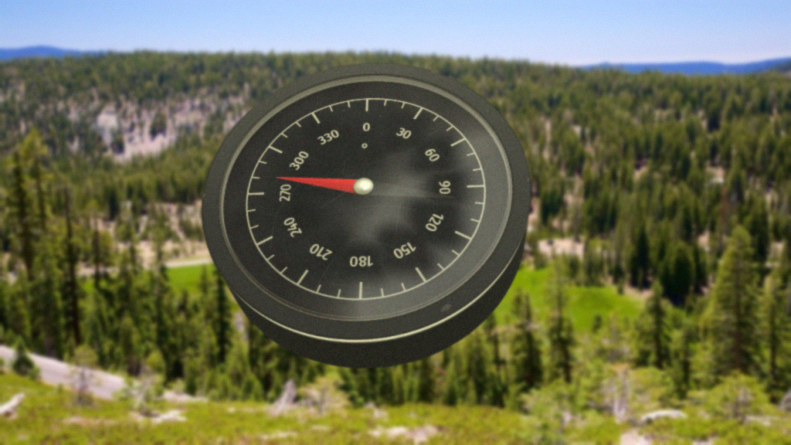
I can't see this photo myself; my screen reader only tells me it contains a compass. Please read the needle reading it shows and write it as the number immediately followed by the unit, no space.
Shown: 280°
